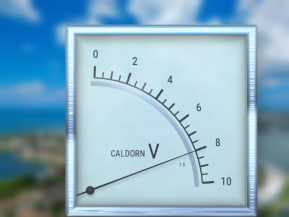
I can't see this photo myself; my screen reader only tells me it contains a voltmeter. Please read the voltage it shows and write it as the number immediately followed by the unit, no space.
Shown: 8V
